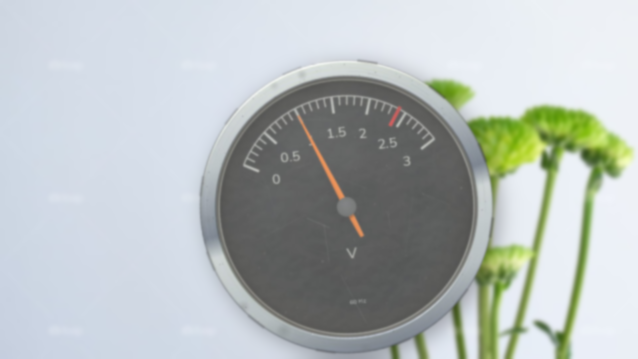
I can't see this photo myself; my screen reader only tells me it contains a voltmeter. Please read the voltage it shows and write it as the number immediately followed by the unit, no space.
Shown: 1V
